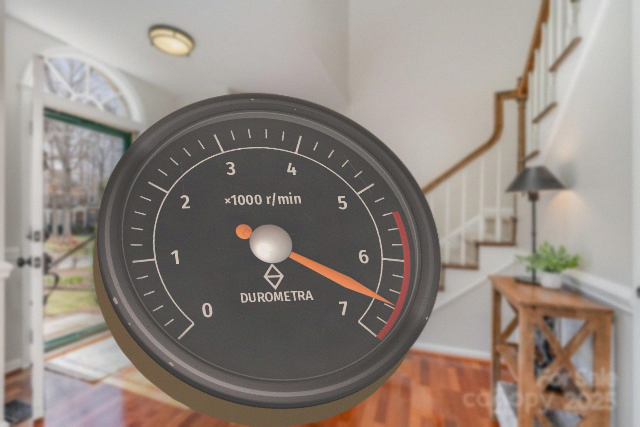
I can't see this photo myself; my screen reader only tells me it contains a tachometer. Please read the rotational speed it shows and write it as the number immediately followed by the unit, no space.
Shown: 6600rpm
